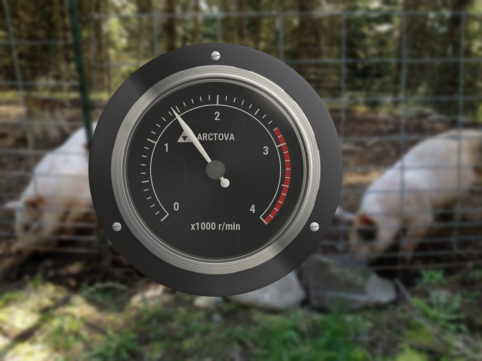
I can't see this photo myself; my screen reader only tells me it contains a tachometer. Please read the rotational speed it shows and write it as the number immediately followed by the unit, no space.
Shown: 1450rpm
